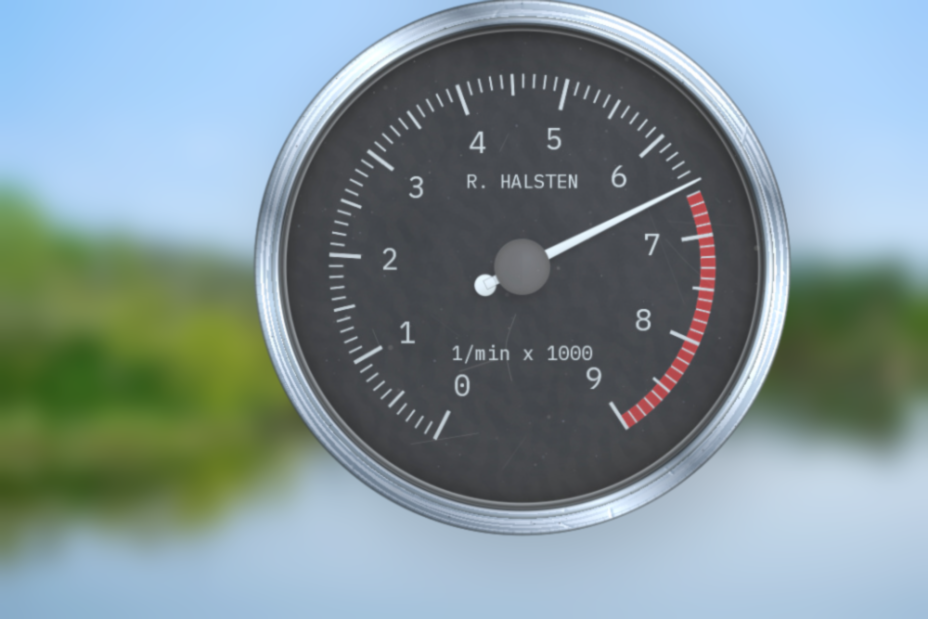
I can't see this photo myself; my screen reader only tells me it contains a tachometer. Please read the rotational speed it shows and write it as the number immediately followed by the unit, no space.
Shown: 6500rpm
